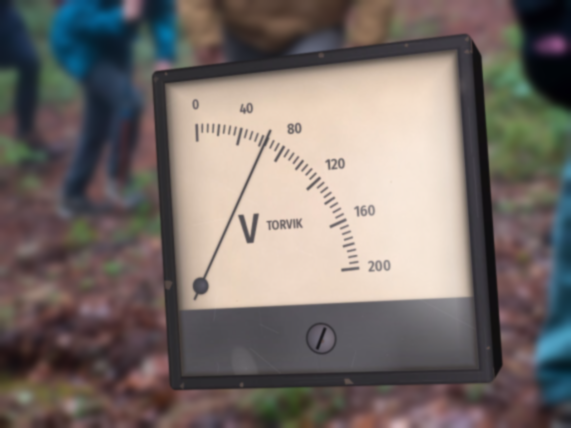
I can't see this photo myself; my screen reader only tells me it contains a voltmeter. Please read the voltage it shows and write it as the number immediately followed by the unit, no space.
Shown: 65V
